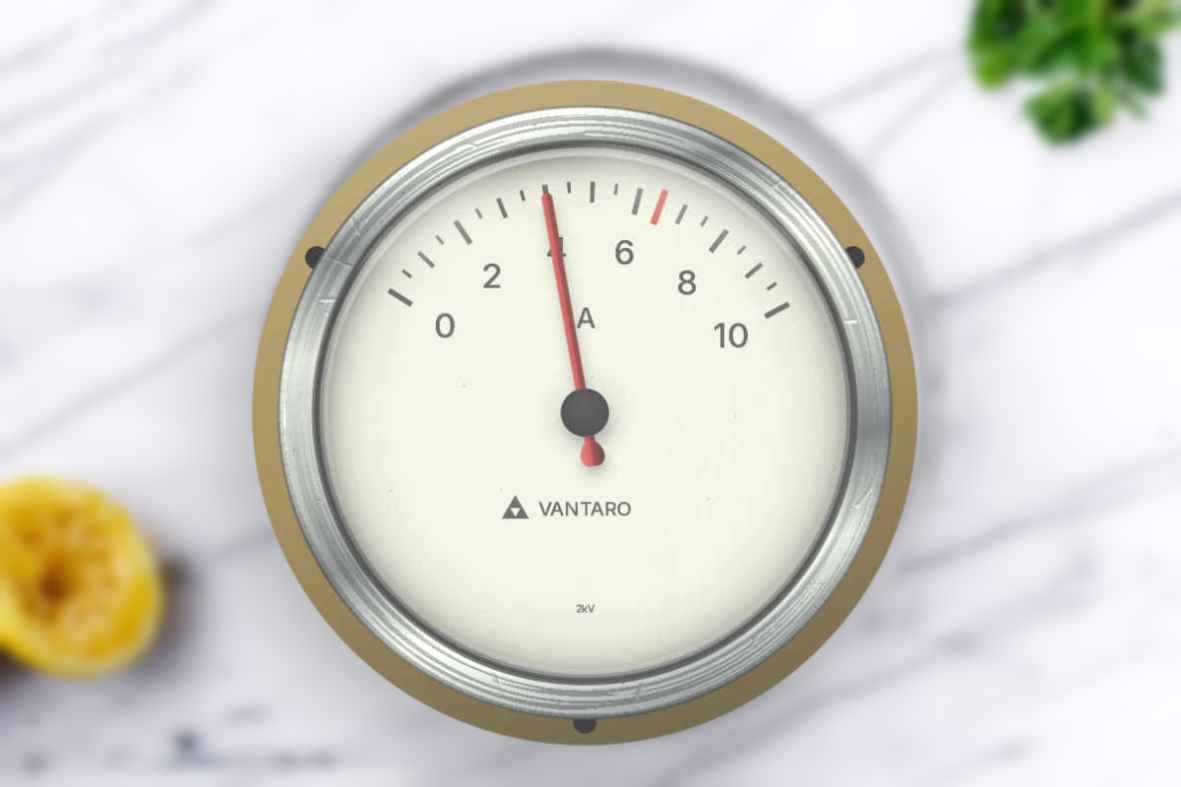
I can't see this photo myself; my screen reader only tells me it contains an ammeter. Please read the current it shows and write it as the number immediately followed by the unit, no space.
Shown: 4A
